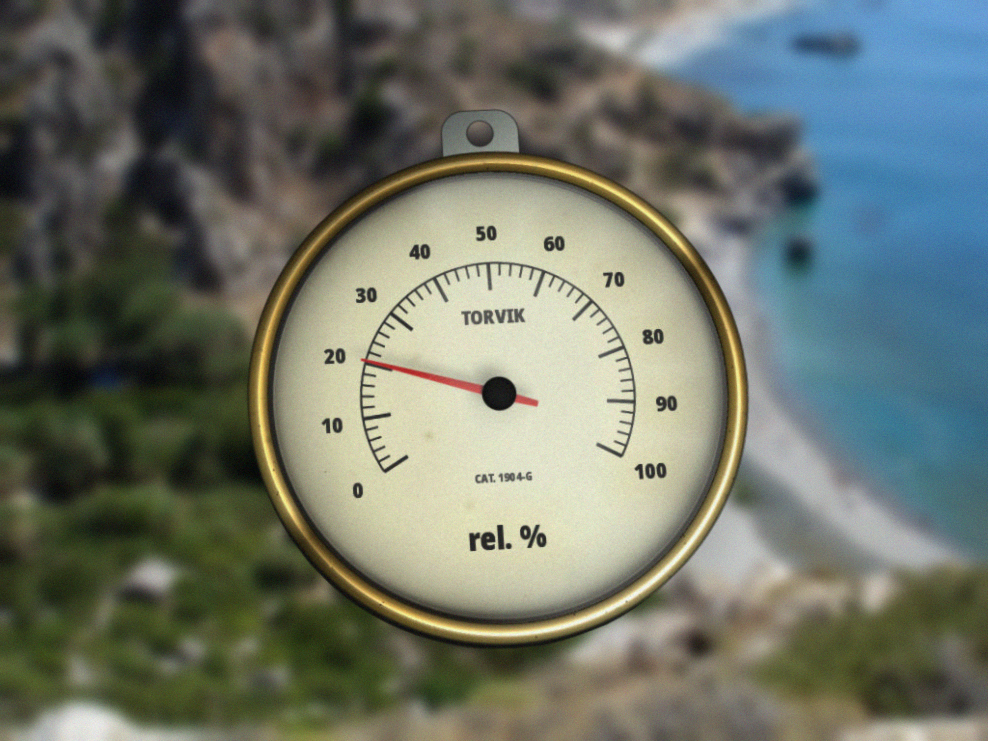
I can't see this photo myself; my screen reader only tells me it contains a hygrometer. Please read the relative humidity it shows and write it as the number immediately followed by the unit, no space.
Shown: 20%
